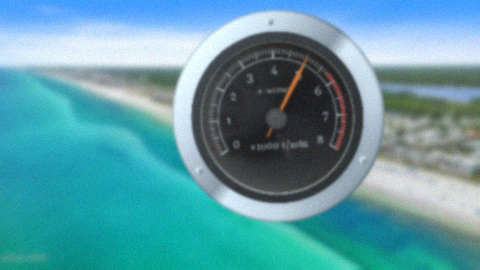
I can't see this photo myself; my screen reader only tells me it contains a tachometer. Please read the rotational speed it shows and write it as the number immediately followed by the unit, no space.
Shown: 5000rpm
